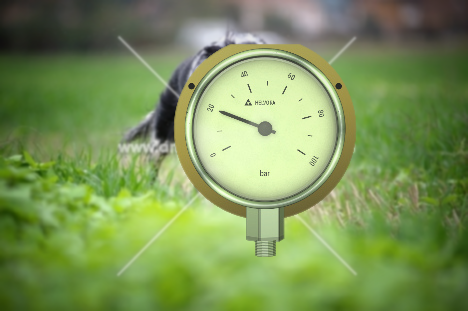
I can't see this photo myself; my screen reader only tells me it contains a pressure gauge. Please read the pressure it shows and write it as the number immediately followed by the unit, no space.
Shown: 20bar
